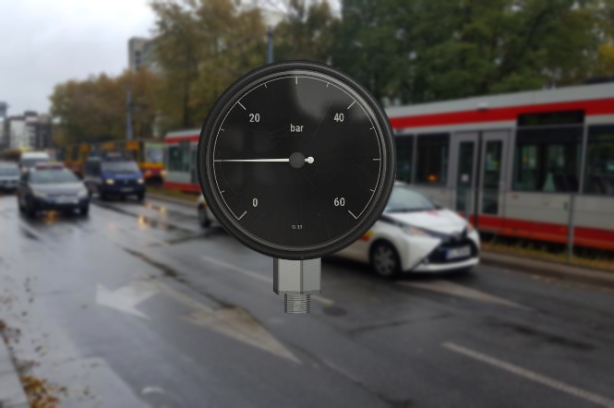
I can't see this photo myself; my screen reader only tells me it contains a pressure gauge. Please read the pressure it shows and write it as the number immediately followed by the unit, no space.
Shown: 10bar
